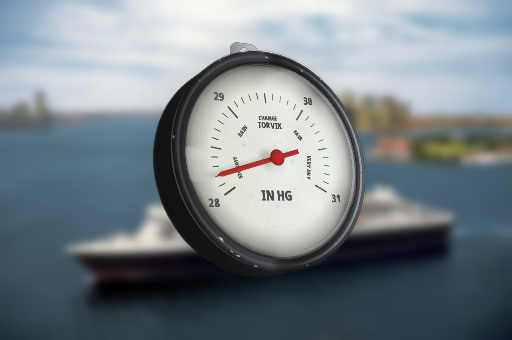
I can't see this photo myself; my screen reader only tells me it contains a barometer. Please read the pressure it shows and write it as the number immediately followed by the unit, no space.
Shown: 28.2inHg
